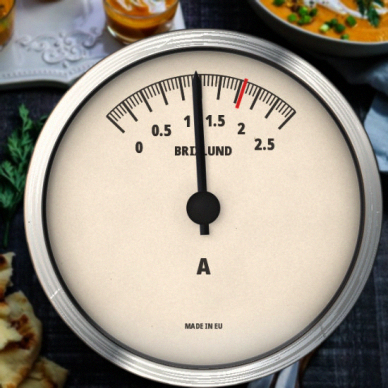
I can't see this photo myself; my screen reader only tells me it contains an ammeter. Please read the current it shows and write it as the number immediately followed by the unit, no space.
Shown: 1.2A
